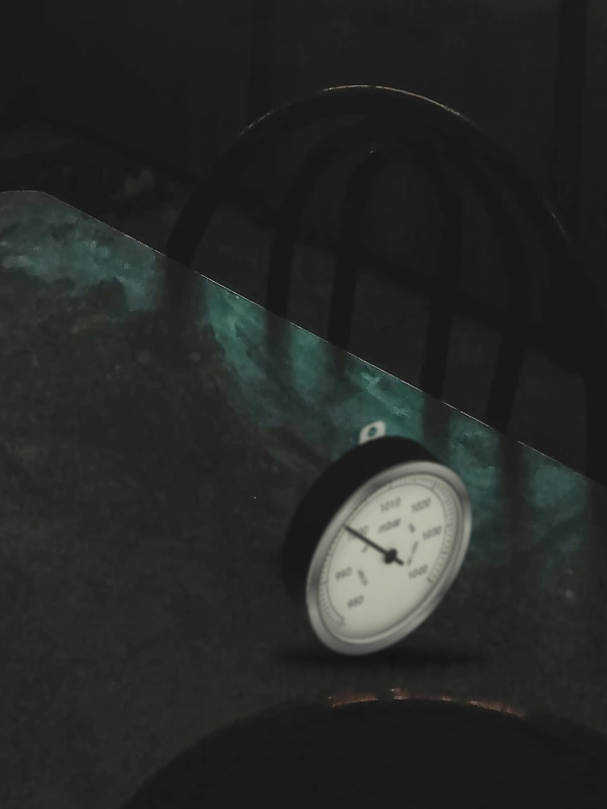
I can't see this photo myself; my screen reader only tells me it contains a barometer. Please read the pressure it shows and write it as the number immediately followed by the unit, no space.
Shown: 1000mbar
